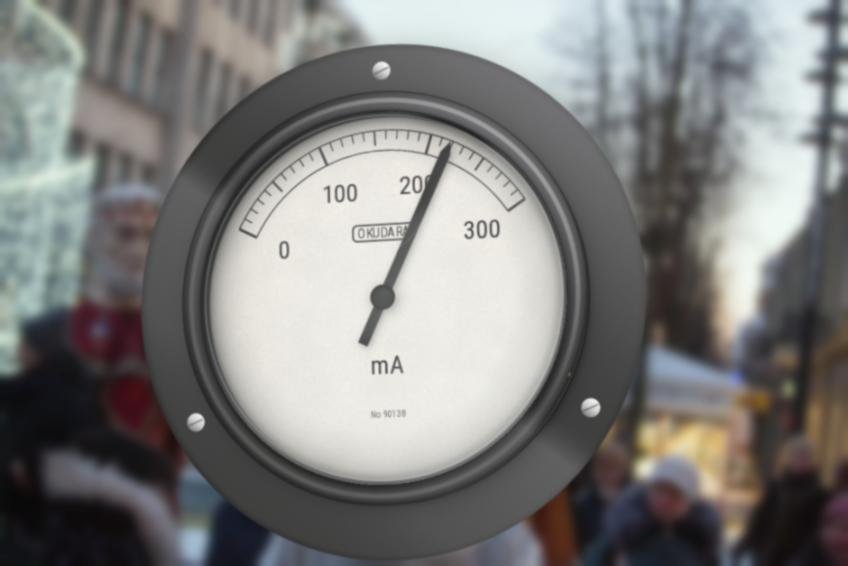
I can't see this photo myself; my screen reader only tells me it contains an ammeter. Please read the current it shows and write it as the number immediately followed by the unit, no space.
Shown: 220mA
